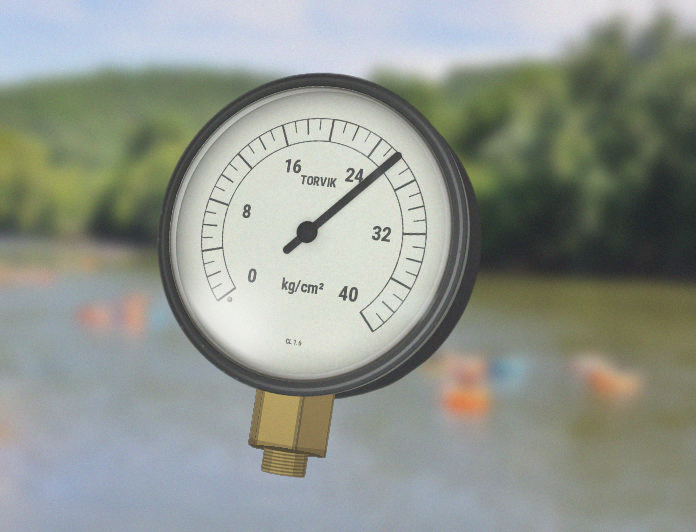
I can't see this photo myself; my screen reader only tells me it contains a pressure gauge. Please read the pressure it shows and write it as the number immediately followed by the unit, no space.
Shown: 26kg/cm²
